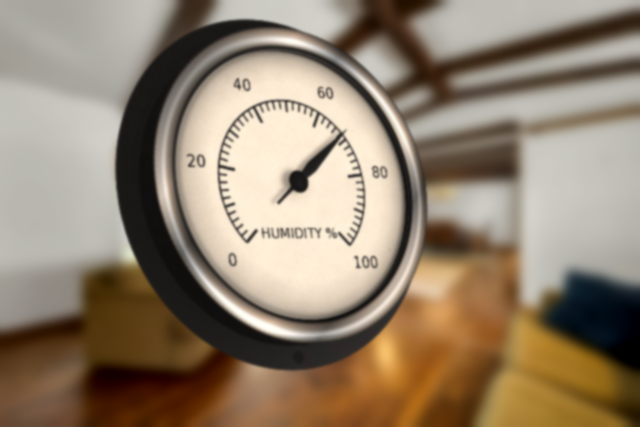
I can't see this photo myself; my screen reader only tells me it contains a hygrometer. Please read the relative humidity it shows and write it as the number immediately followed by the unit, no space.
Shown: 68%
